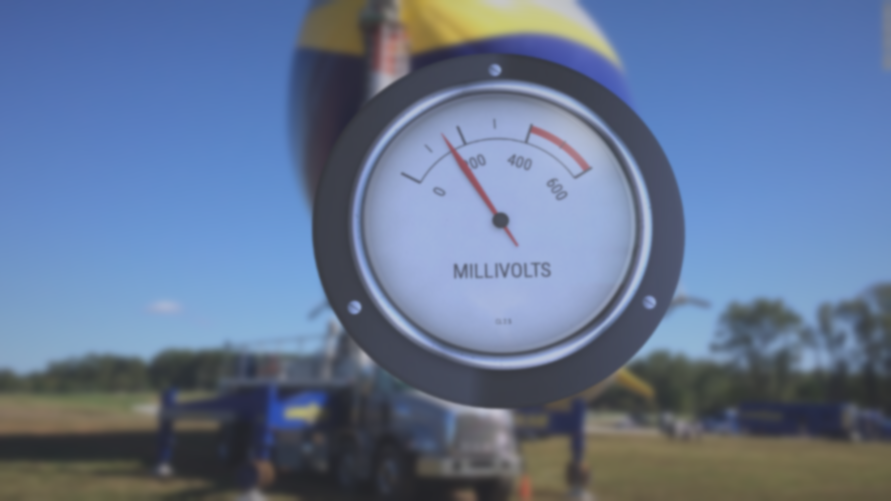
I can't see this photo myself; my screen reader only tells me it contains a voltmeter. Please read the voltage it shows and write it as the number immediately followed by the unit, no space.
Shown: 150mV
